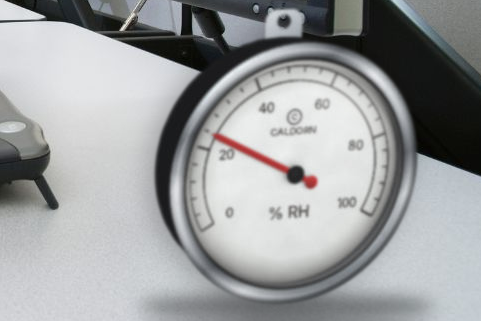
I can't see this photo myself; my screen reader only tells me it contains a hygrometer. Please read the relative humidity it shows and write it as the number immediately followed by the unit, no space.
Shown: 24%
